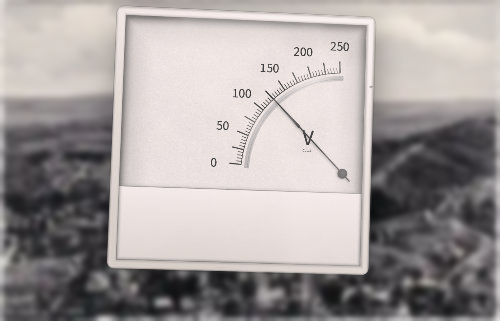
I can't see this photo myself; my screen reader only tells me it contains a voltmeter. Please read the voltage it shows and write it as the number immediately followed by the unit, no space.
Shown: 125V
